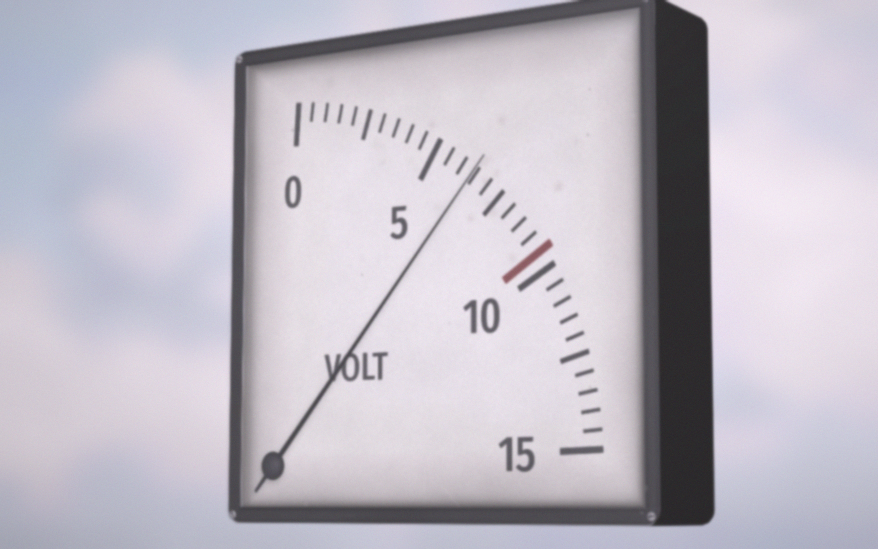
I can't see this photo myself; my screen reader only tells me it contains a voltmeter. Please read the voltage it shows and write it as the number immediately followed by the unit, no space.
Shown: 6.5V
